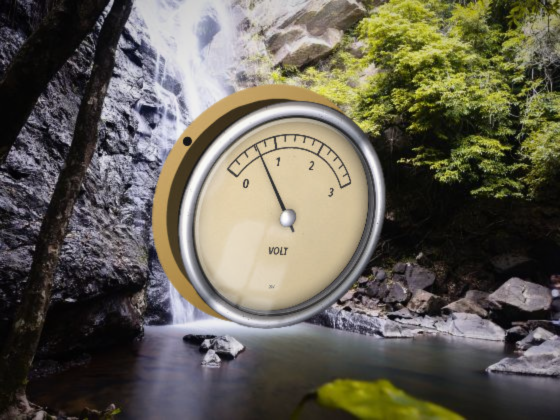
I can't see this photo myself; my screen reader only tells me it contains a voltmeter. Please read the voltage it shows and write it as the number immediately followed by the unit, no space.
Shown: 0.6V
